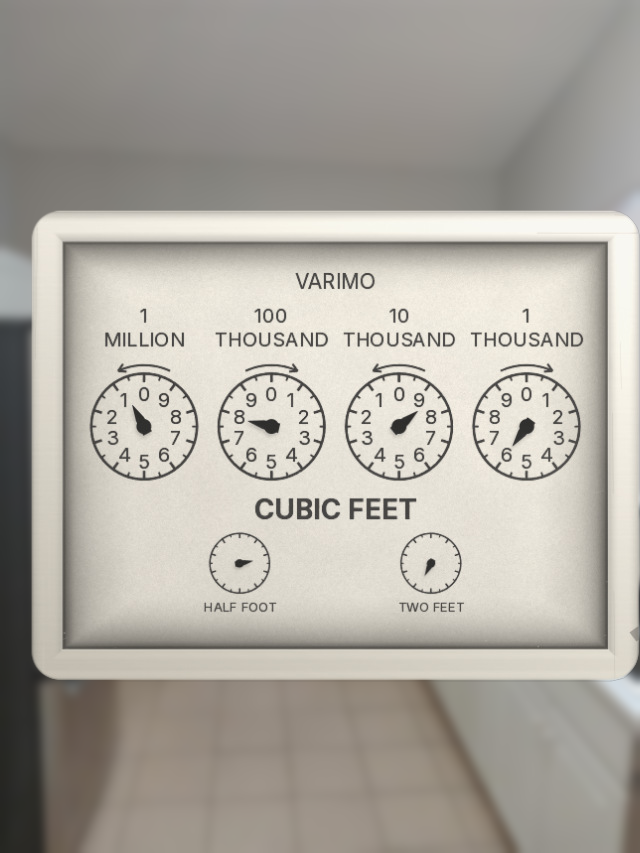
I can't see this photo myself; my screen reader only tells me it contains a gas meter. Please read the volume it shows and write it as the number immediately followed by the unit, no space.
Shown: 78600ft³
